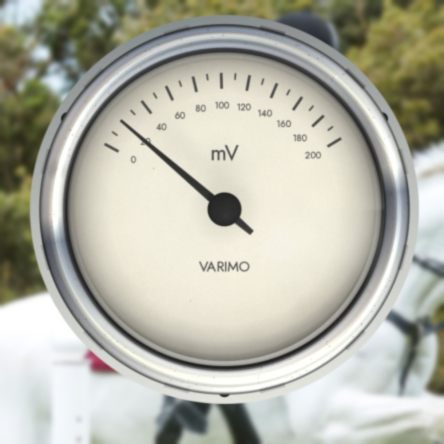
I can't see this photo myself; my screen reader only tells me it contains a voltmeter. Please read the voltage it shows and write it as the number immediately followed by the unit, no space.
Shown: 20mV
